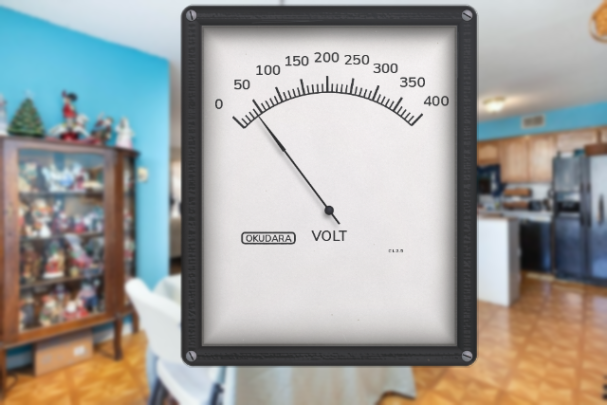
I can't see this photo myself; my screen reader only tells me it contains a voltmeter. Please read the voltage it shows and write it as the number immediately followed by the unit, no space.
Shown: 40V
